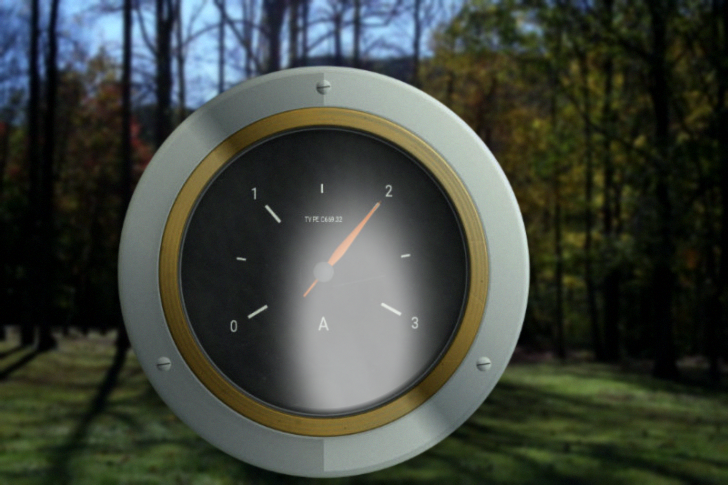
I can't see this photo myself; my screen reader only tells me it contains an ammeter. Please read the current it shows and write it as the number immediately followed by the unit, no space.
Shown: 2A
